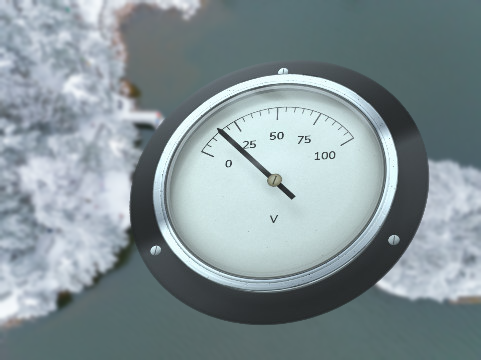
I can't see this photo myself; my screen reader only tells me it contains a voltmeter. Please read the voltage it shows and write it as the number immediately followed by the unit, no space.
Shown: 15V
